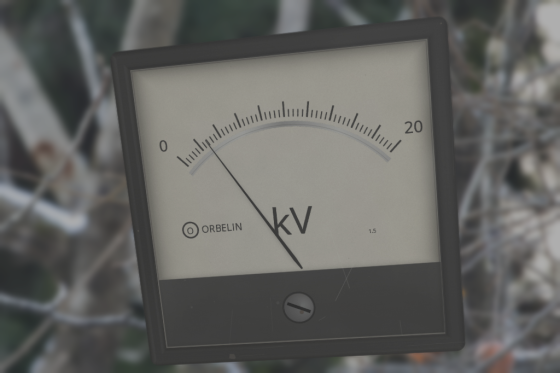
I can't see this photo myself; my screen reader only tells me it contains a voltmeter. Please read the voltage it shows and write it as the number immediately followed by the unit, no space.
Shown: 2.8kV
